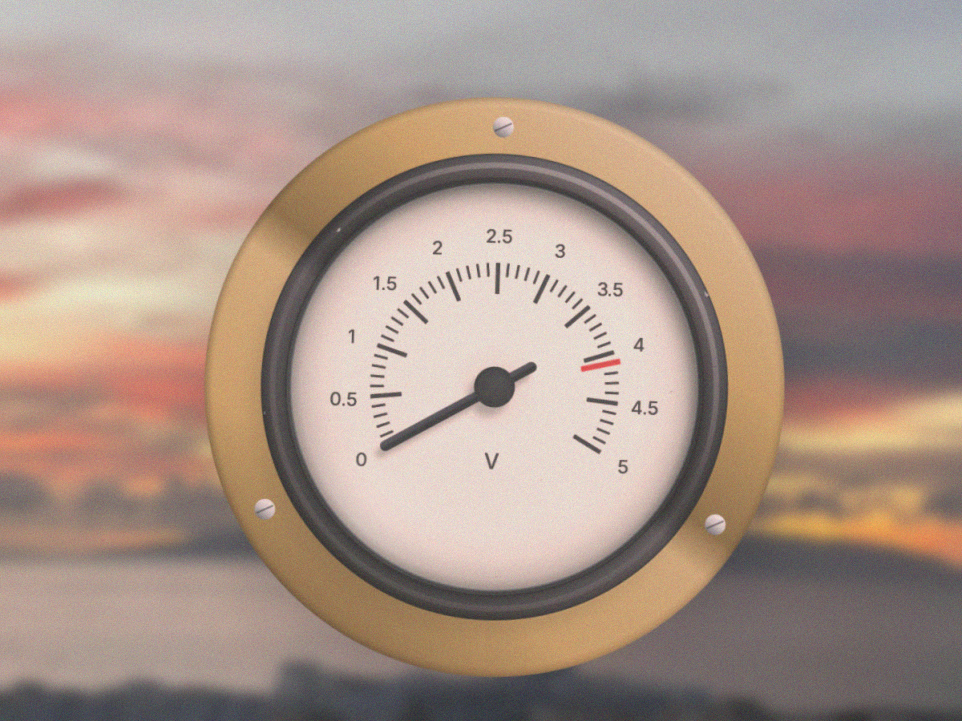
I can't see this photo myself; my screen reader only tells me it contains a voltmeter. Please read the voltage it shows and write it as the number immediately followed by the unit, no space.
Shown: 0V
